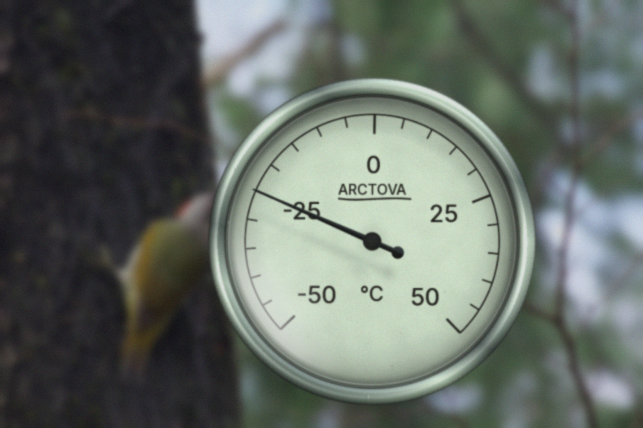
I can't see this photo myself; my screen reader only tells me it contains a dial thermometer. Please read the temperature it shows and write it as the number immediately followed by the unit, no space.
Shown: -25°C
